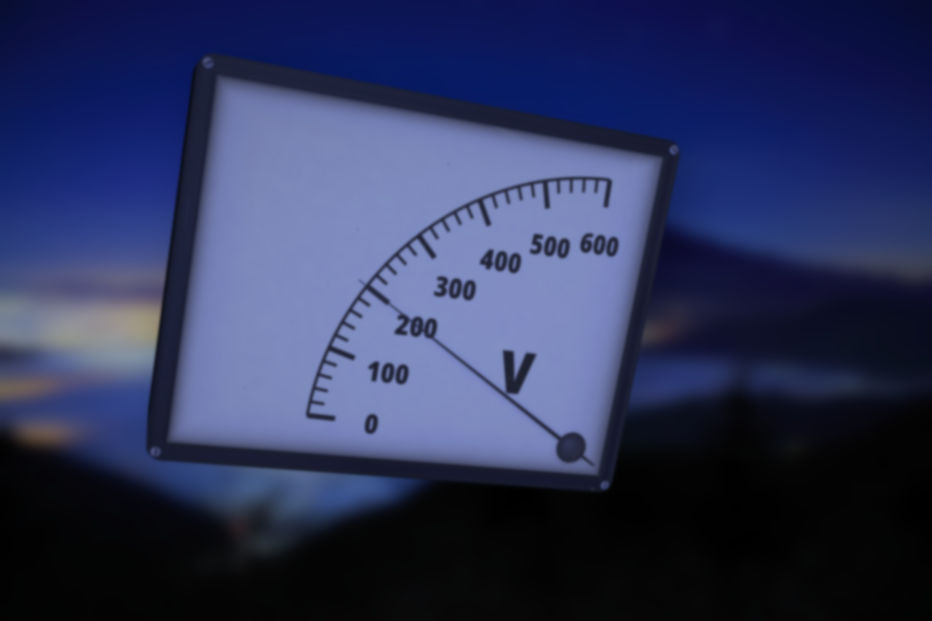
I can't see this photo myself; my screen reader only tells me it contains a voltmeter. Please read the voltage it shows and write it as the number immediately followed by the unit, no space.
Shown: 200V
